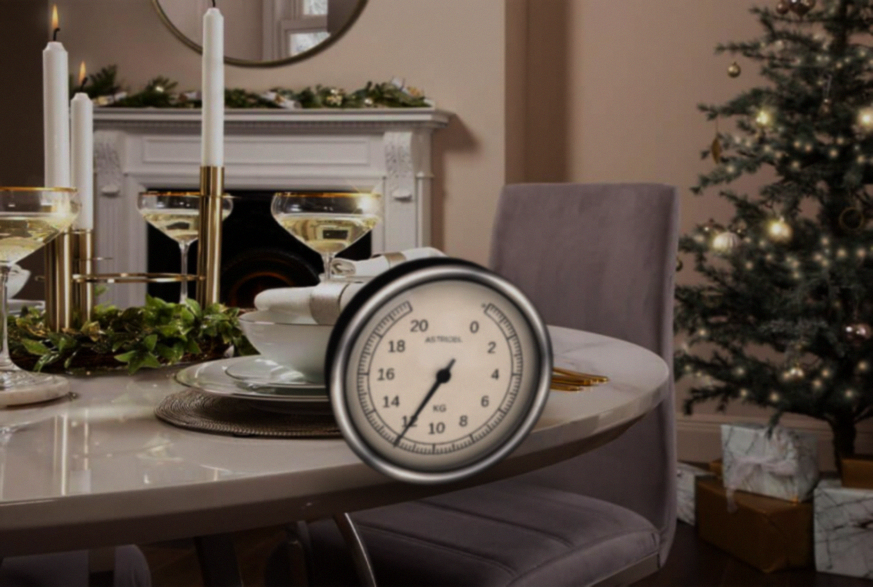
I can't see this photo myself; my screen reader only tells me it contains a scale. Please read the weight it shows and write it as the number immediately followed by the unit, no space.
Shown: 12kg
